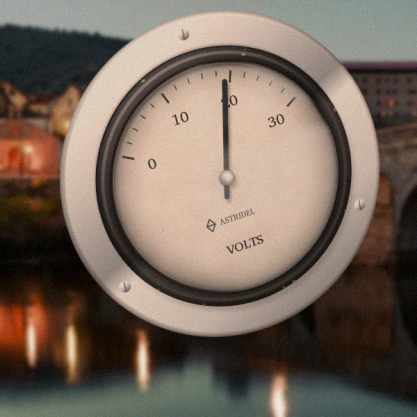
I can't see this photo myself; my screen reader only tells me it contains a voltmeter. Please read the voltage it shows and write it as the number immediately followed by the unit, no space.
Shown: 19V
